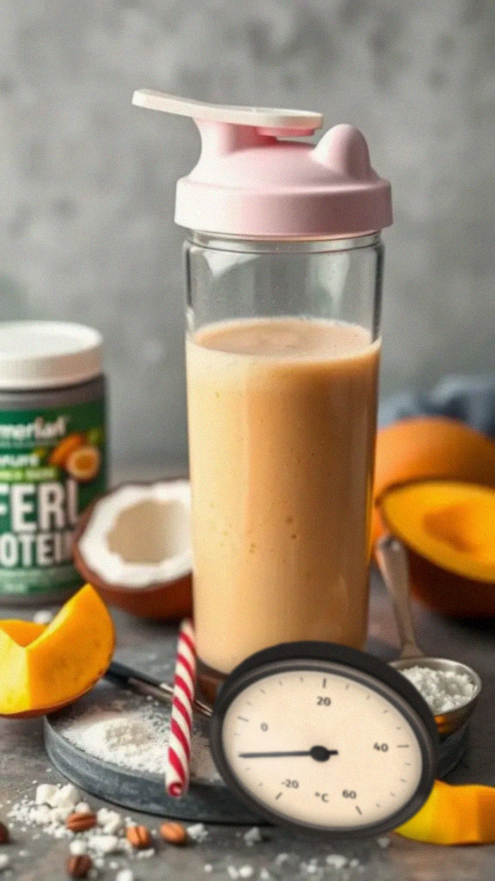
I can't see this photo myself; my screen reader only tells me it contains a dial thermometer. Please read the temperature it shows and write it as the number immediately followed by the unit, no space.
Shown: -8°C
